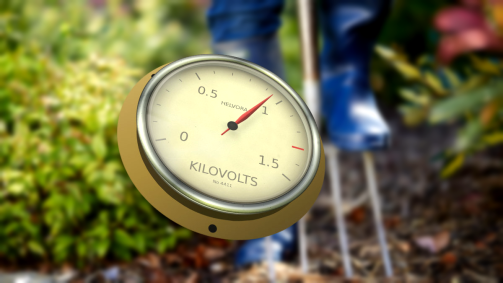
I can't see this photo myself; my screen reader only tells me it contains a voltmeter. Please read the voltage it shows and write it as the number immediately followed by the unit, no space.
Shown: 0.95kV
